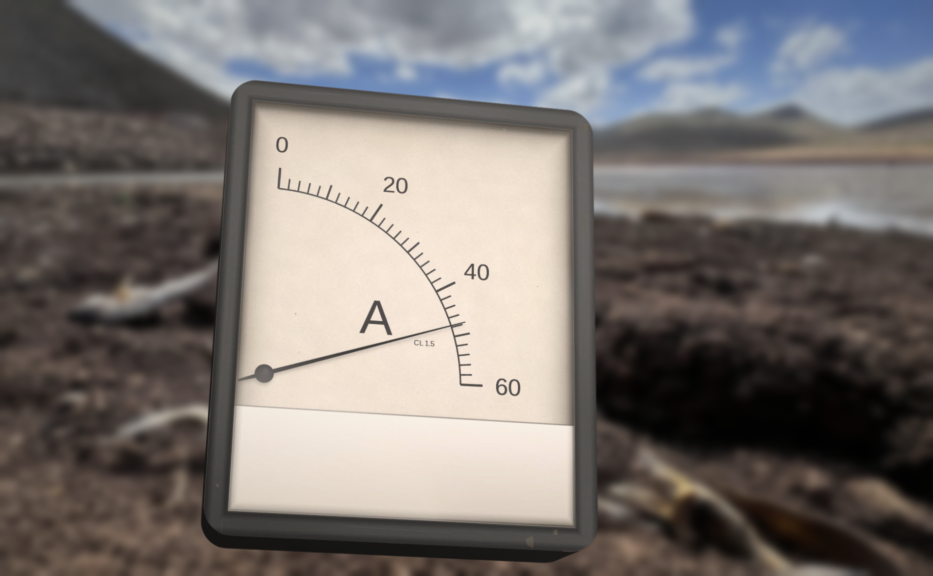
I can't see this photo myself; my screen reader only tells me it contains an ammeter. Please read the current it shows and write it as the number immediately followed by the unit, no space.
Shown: 48A
